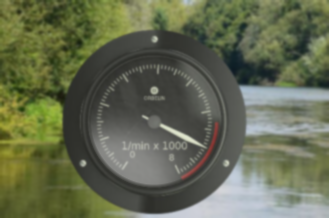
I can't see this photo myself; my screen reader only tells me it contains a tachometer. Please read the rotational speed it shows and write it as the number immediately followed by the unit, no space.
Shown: 7000rpm
